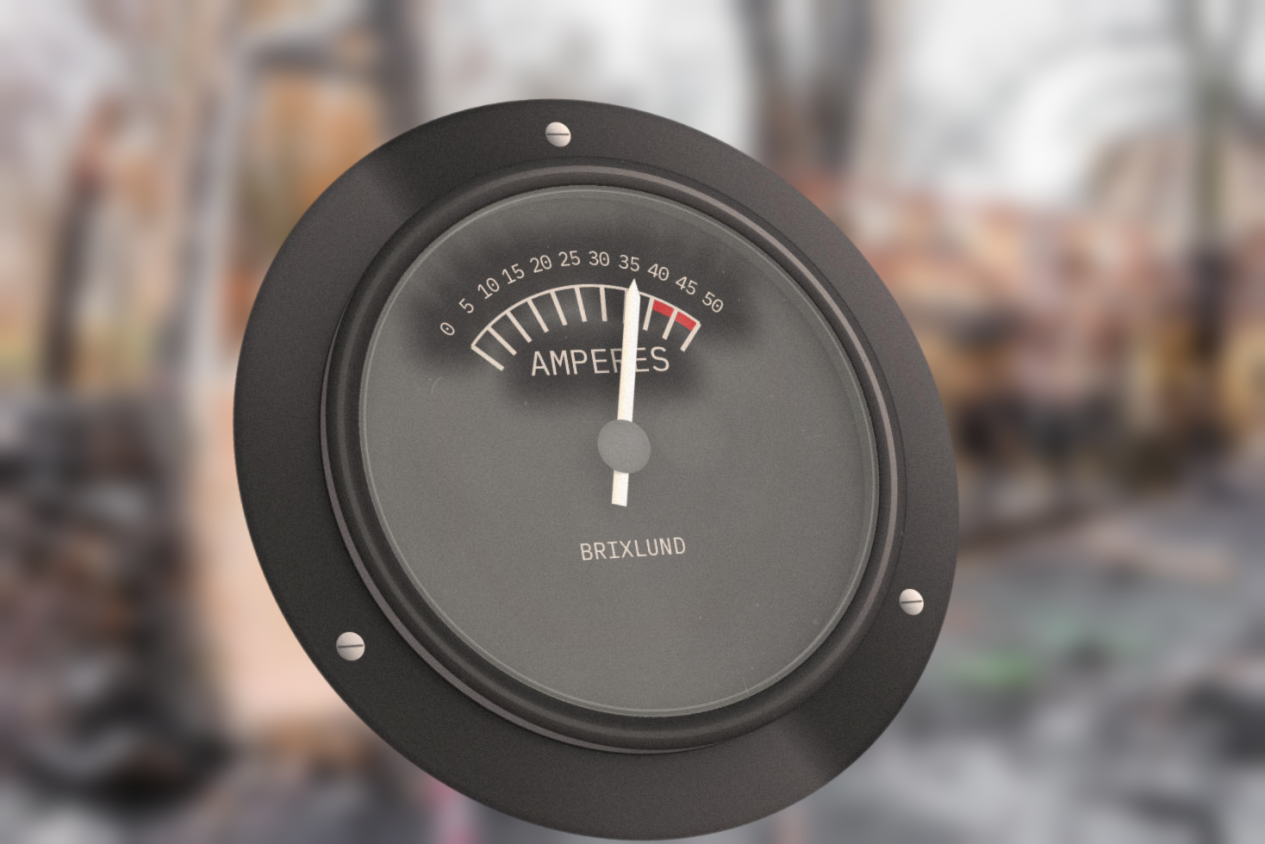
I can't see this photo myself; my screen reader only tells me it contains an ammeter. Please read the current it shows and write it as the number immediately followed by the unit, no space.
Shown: 35A
